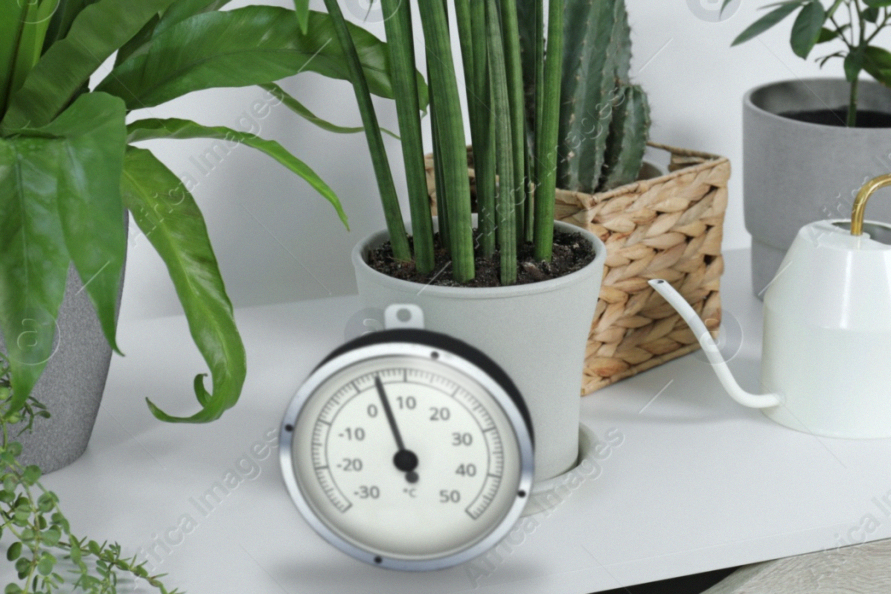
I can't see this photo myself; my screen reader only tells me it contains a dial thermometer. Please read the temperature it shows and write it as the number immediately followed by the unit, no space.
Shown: 5°C
